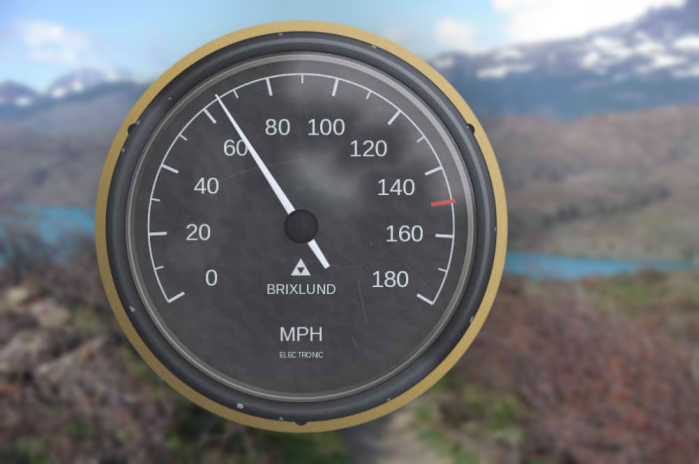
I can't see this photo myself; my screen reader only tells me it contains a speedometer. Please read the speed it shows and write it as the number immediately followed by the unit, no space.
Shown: 65mph
